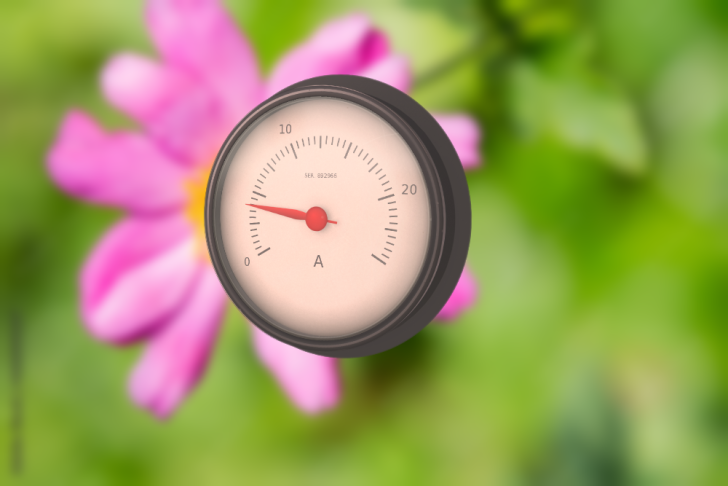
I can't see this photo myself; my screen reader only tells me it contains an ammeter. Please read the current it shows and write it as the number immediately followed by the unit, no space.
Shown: 4A
